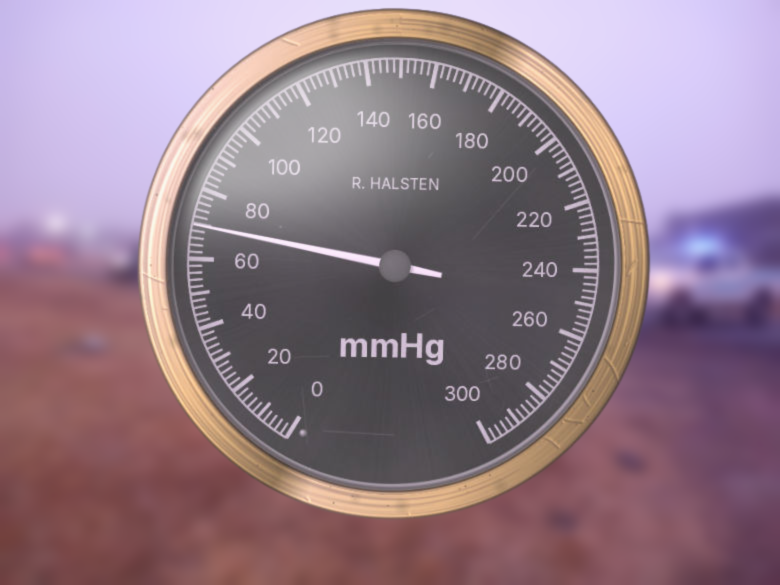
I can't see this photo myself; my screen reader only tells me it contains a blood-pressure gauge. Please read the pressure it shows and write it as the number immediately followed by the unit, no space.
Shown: 70mmHg
